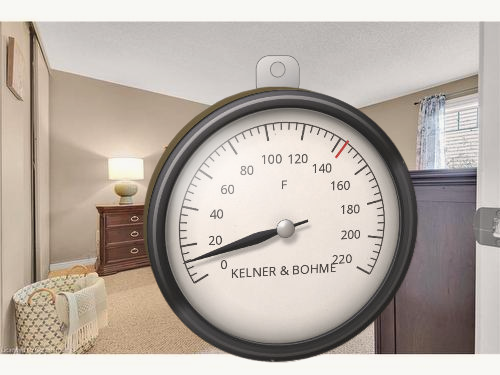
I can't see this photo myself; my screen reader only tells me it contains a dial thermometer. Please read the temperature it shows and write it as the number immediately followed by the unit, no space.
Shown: 12°F
